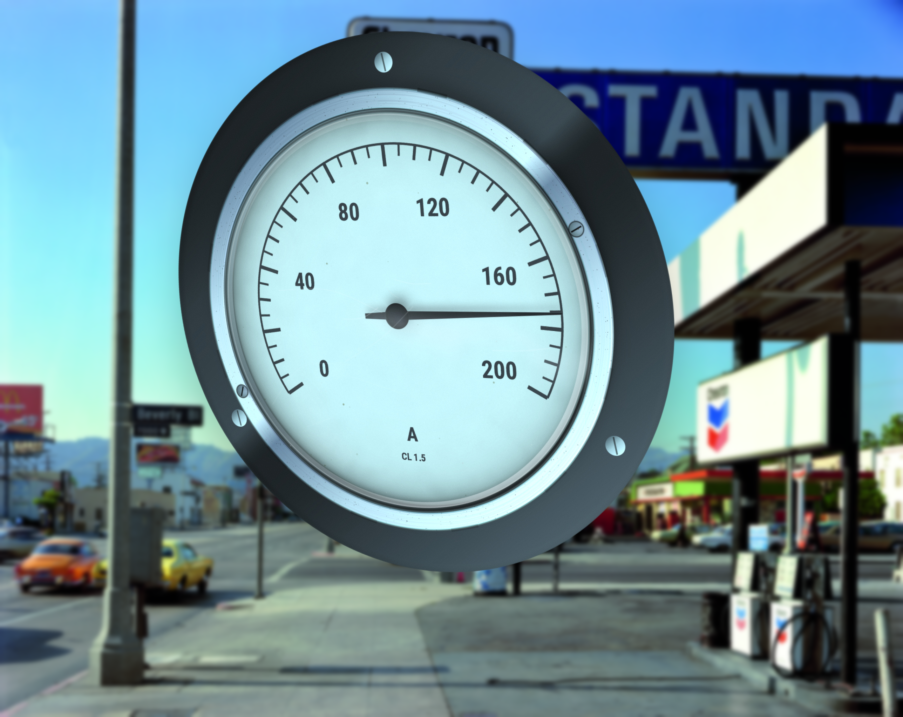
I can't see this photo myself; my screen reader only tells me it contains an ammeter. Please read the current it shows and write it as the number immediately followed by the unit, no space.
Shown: 175A
